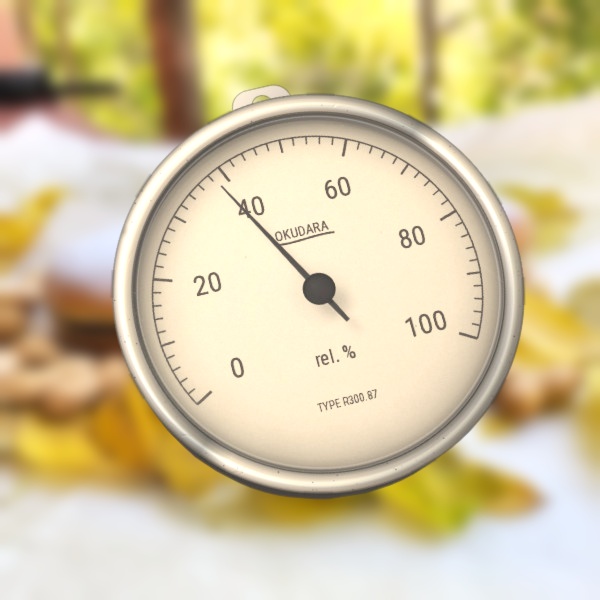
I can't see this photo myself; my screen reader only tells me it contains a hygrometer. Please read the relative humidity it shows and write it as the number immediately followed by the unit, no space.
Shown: 38%
